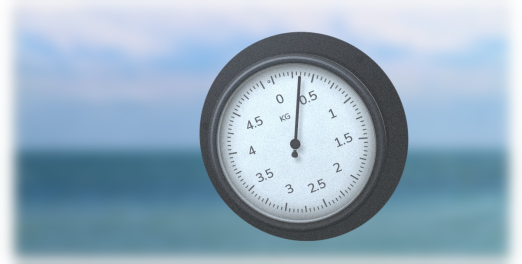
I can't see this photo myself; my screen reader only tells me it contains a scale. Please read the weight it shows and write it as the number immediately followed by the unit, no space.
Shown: 0.35kg
